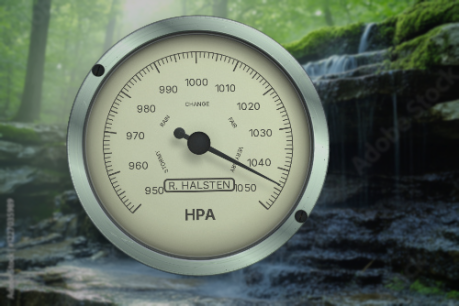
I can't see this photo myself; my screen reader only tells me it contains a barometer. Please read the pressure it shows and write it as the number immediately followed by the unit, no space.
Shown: 1044hPa
